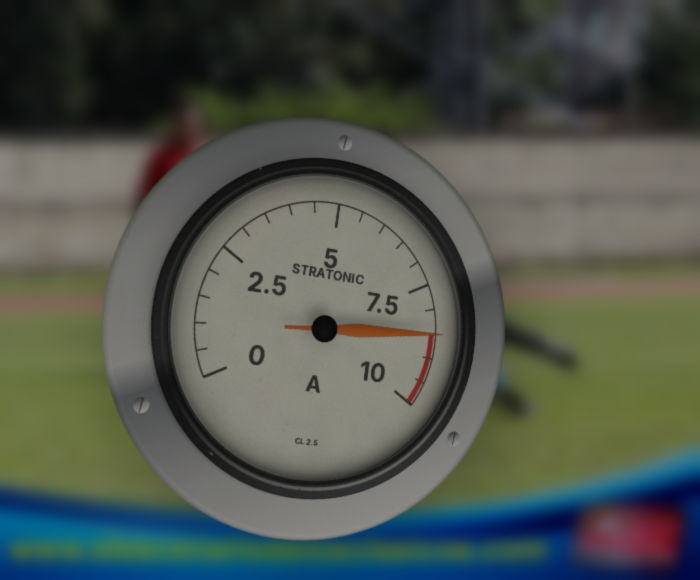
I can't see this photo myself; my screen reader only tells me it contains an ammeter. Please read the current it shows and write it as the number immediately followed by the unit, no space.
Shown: 8.5A
